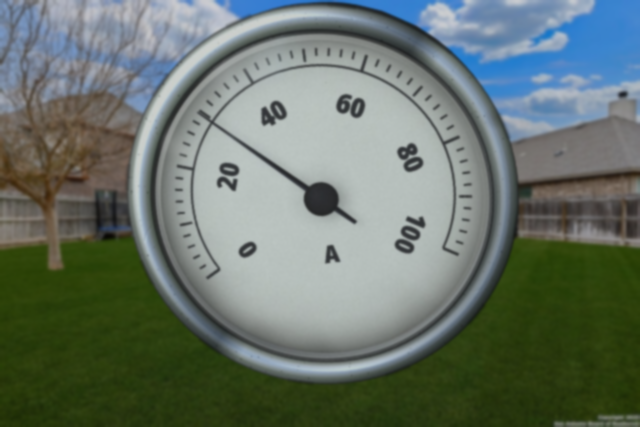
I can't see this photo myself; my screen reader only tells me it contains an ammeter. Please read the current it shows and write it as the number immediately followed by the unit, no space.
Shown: 30A
